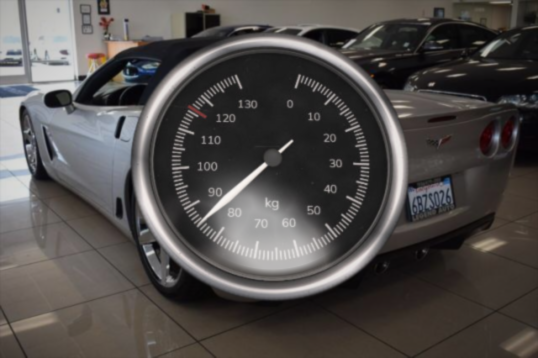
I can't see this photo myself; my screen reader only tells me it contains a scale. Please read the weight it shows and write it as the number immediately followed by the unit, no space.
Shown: 85kg
